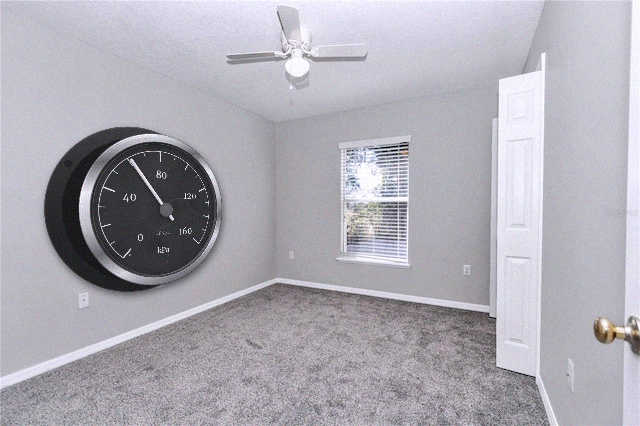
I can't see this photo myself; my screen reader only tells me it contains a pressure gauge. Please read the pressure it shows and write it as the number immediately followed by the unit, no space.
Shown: 60kPa
